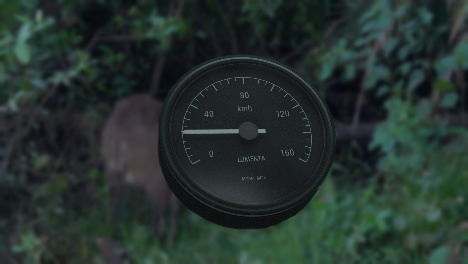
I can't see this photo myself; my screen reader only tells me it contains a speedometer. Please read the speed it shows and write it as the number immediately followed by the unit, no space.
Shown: 20km/h
